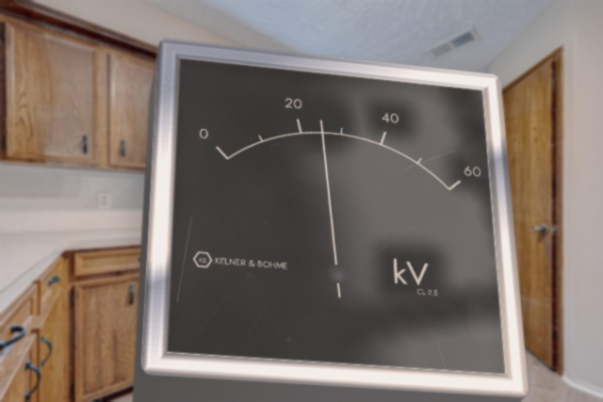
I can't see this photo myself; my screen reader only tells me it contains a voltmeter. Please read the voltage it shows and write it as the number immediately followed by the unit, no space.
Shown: 25kV
